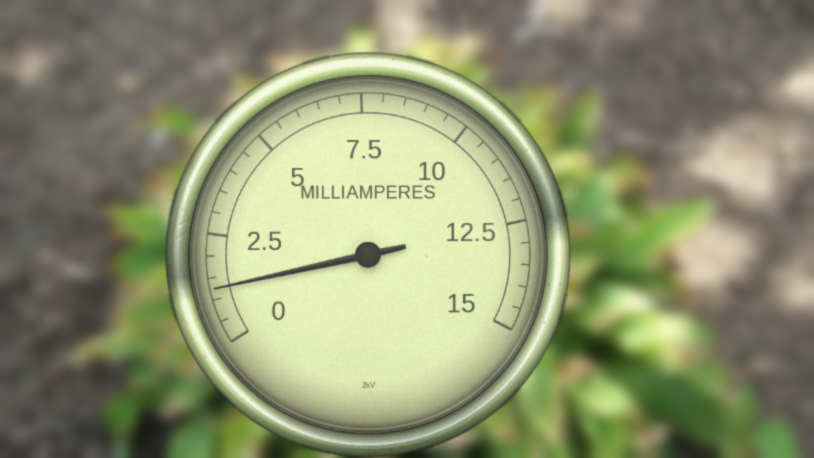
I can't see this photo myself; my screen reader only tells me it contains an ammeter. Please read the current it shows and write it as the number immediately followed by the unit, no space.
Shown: 1.25mA
